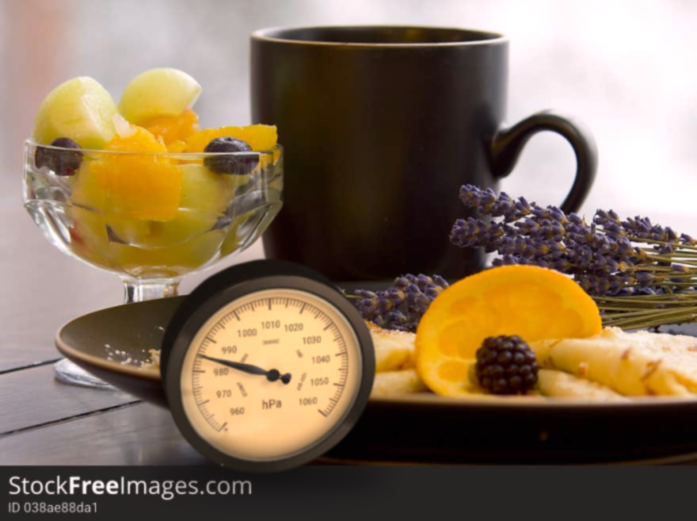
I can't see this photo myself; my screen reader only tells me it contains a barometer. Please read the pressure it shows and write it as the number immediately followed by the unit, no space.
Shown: 985hPa
